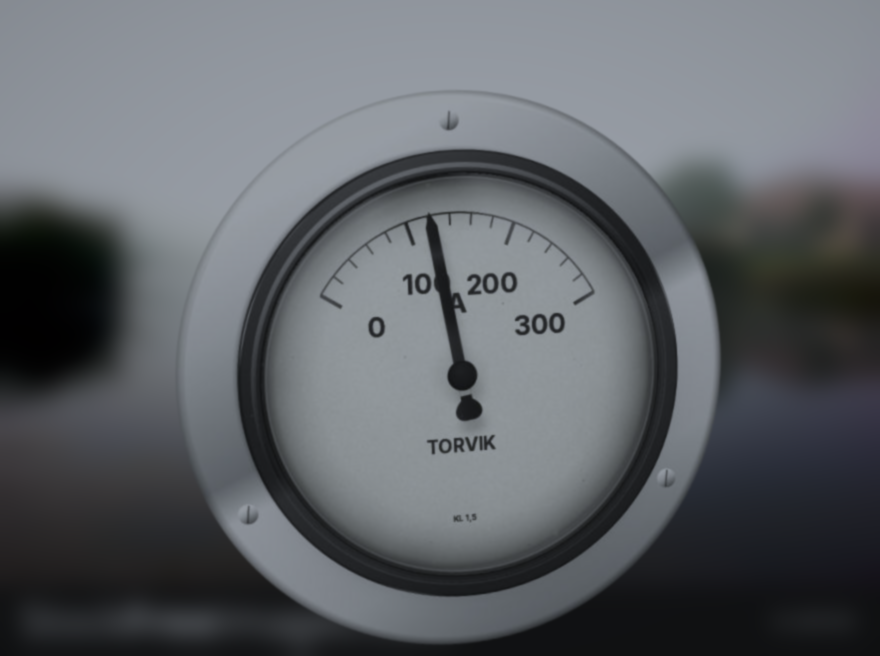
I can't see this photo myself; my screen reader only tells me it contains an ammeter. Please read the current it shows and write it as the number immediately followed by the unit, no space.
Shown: 120A
